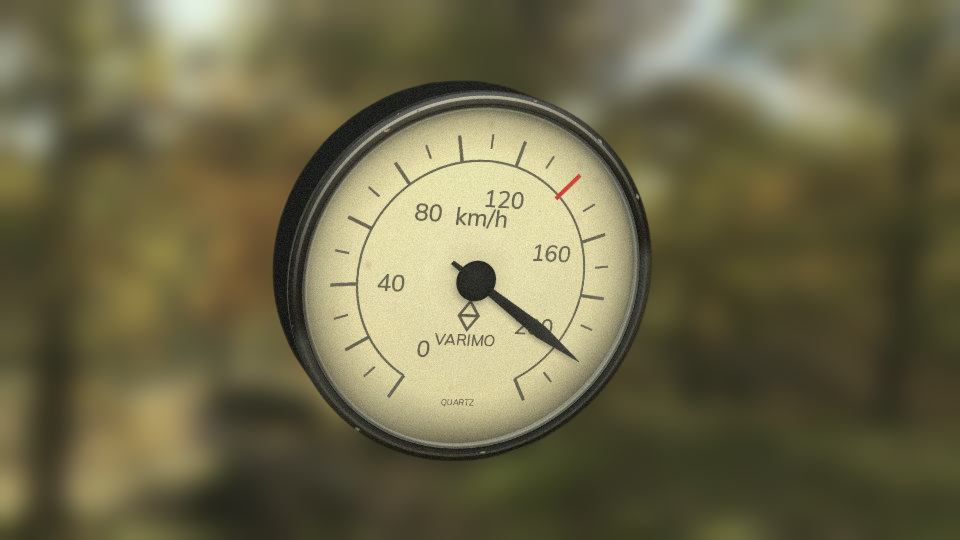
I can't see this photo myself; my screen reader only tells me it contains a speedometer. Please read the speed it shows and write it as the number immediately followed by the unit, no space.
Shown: 200km/h
